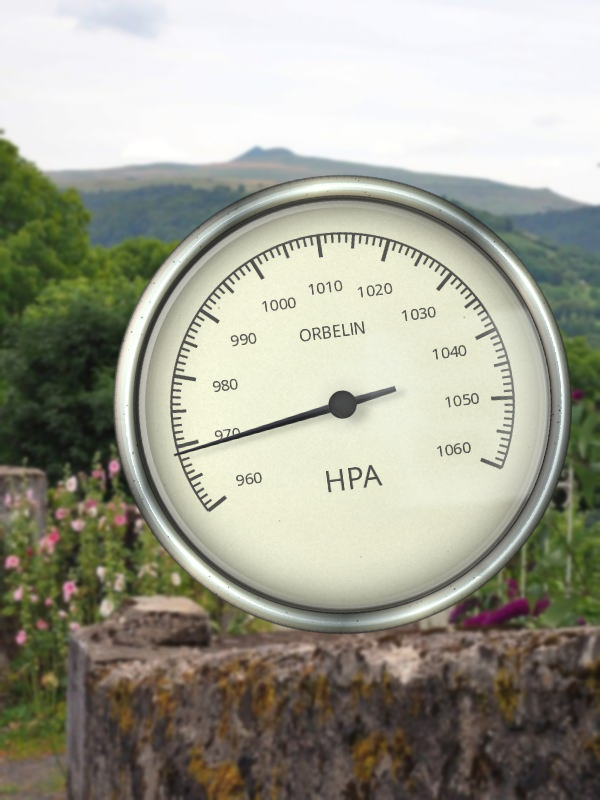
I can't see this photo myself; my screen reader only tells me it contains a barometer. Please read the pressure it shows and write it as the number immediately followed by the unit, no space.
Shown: 969hPa
